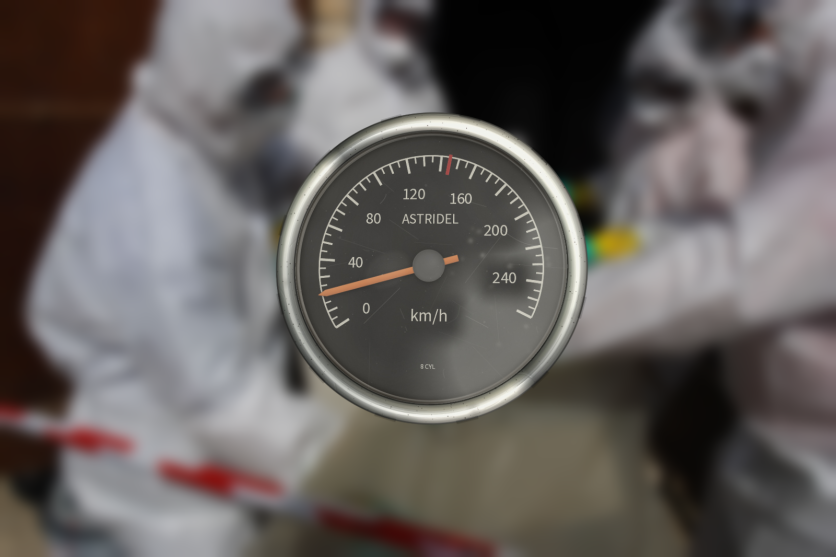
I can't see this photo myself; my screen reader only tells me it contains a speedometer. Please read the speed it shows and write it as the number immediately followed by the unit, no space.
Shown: 20km/h
